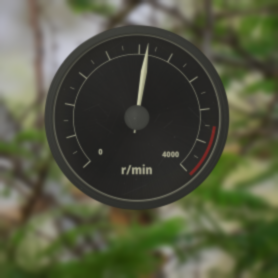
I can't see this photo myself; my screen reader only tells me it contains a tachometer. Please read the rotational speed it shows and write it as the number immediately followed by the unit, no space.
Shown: 2100rpm
